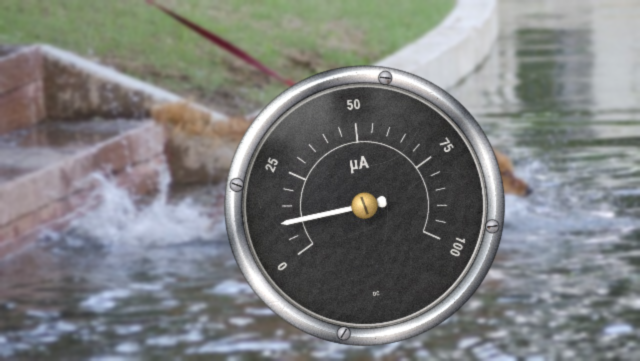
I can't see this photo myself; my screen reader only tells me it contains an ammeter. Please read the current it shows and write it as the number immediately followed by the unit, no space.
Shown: 10µA
